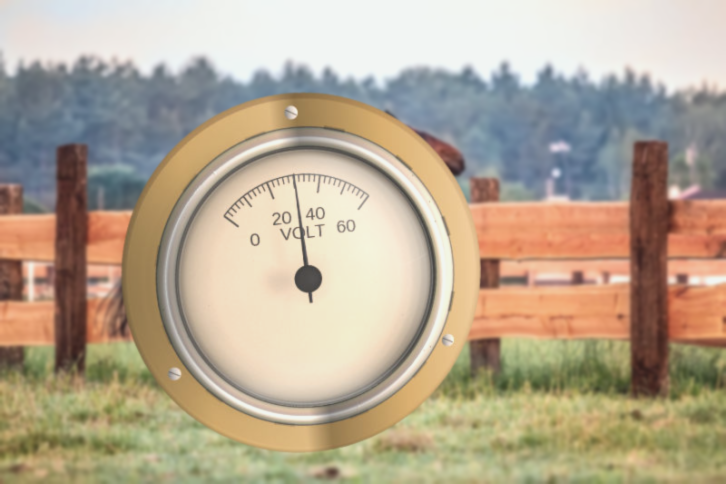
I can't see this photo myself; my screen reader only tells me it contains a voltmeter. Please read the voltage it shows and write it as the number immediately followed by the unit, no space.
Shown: 30V
